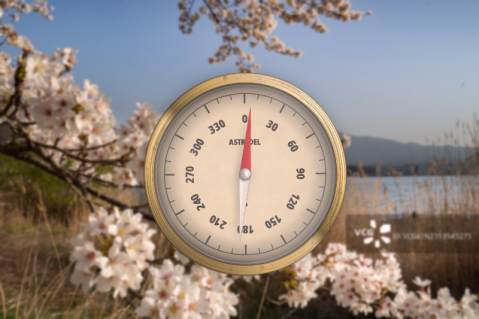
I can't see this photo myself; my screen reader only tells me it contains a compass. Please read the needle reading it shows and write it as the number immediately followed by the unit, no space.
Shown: 5°
